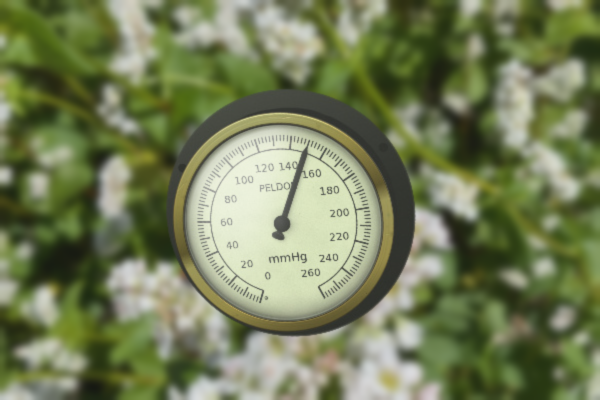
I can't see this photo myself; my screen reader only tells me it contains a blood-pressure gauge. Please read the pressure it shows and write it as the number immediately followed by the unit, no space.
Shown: 150mmHg
